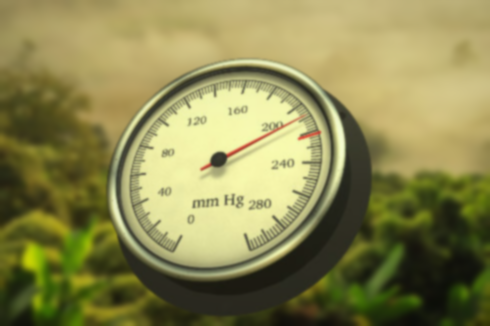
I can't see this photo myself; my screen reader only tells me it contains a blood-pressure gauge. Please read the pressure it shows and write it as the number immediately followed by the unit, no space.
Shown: 210mmHg
